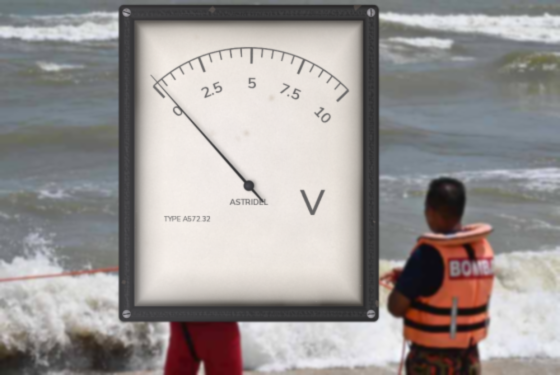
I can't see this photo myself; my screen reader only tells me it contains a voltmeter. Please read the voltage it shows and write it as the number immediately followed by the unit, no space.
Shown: 0.25V
